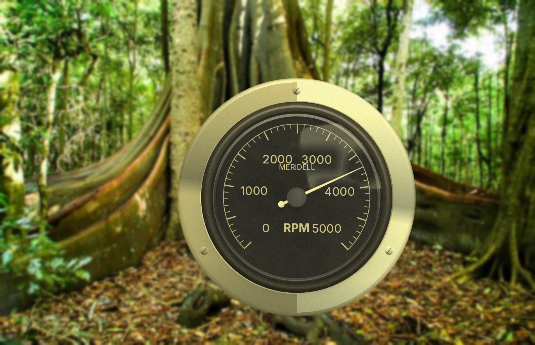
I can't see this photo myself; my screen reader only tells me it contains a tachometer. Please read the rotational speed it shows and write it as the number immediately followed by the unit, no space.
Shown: 3700rpm
